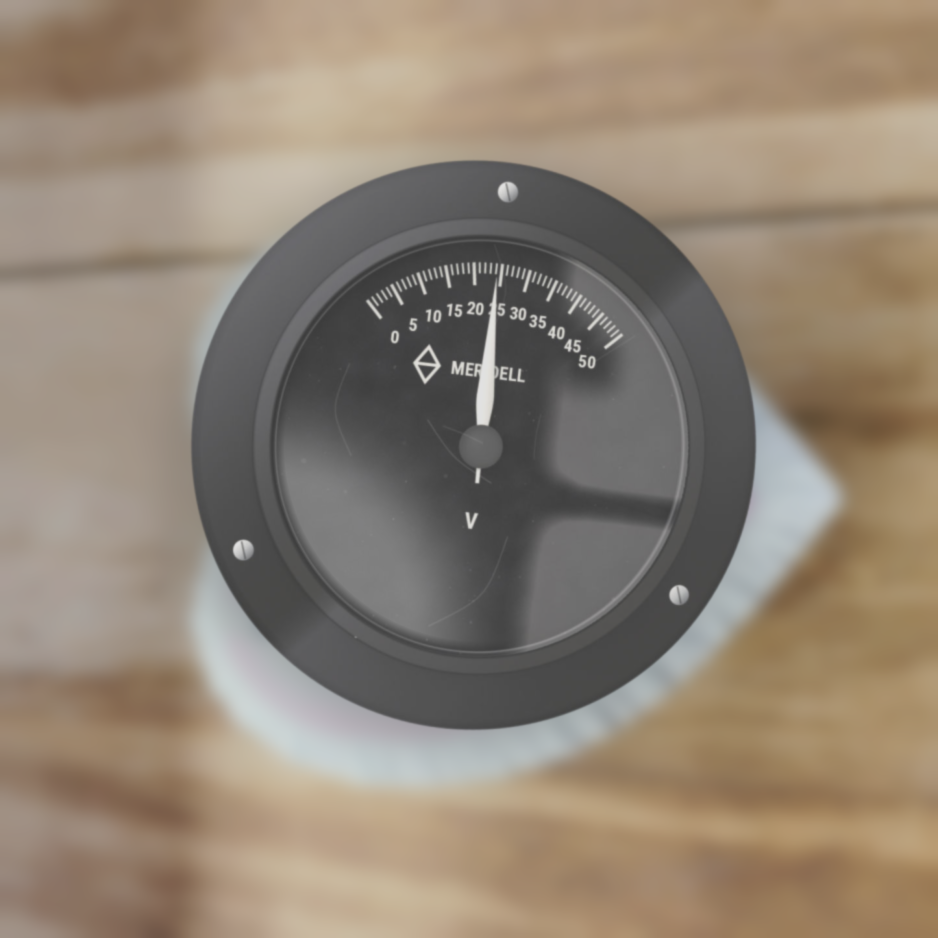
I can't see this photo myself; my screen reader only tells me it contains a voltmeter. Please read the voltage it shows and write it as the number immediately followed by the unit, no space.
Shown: 24V
